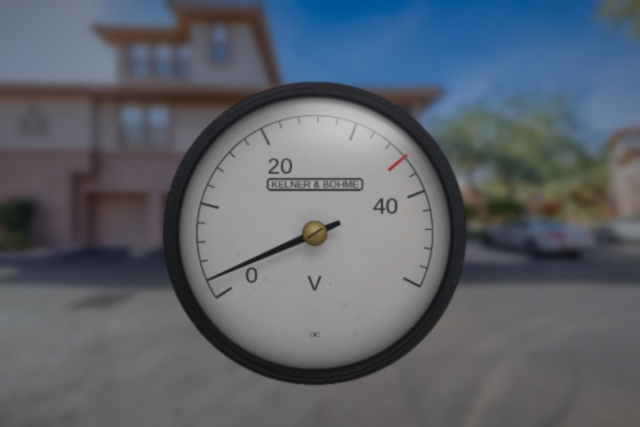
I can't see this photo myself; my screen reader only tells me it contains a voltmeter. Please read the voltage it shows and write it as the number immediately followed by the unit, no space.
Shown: 2V
